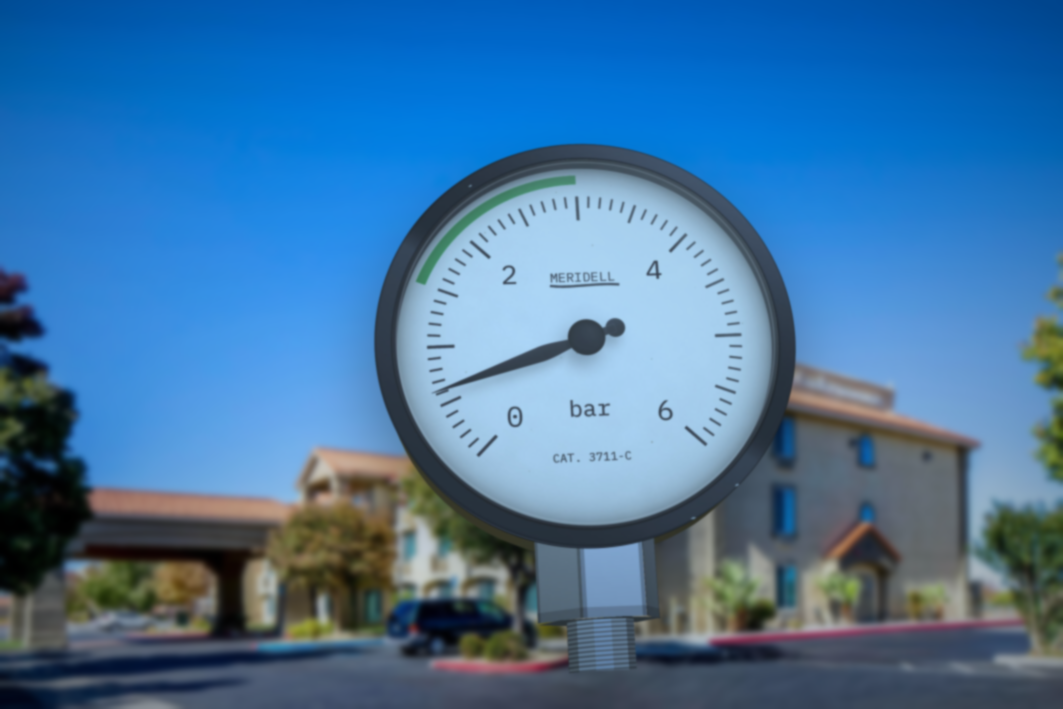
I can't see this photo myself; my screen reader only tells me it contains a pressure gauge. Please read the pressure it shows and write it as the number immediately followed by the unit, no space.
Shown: 0.6bar
